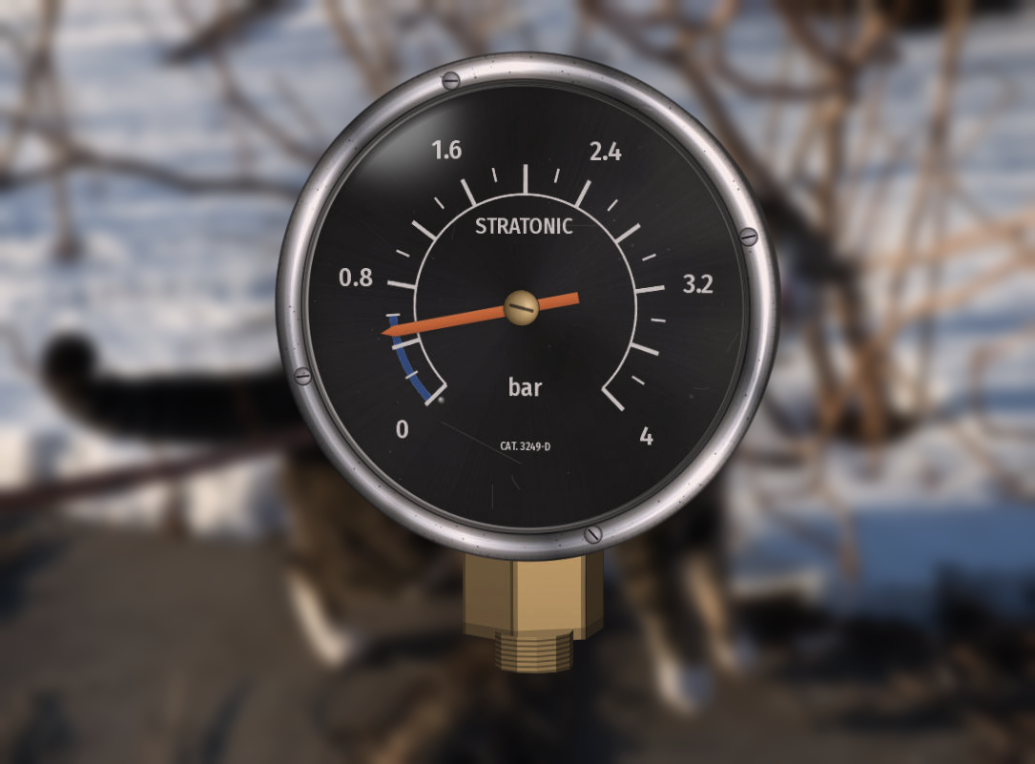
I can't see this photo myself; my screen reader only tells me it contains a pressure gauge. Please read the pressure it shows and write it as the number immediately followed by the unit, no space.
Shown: 0.5bar
